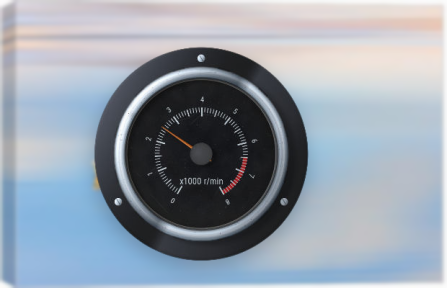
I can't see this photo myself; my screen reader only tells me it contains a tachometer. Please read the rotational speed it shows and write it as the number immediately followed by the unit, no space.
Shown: 2500rpm
